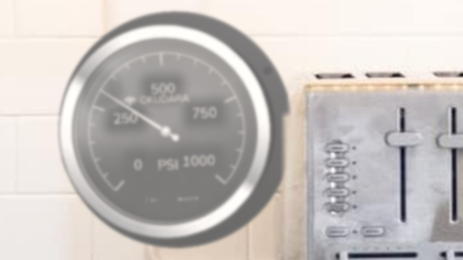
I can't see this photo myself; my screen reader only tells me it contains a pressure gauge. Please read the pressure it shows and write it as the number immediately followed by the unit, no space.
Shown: 300psi
